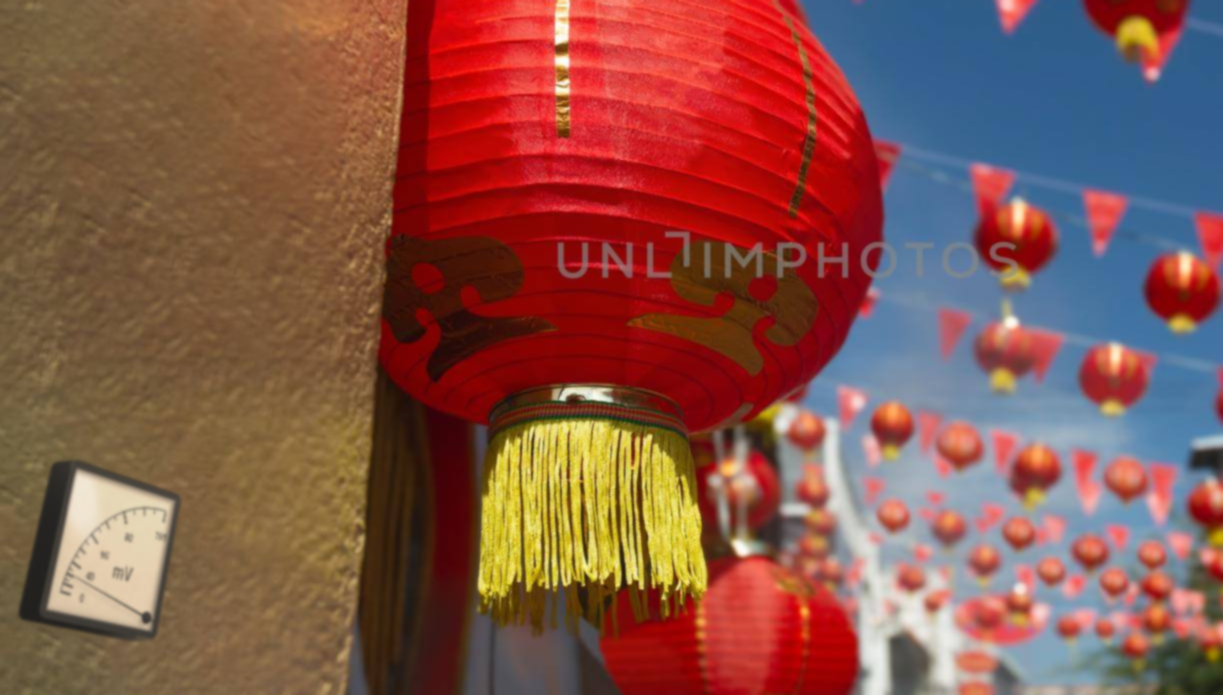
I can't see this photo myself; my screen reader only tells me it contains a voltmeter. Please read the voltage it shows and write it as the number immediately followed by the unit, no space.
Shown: 30mV
